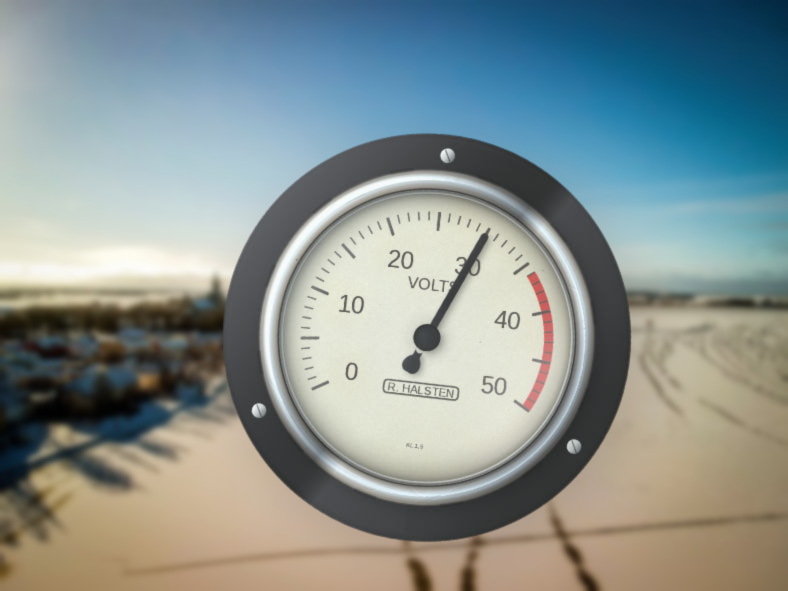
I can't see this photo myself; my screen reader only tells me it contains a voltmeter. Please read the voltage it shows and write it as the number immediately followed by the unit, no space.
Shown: 30V
